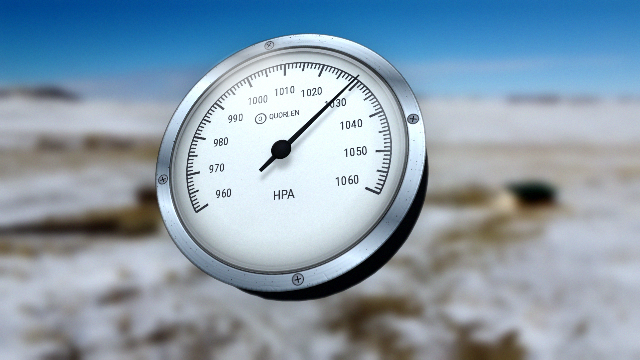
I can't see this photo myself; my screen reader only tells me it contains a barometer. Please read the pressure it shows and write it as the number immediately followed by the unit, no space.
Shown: 1030hPa
